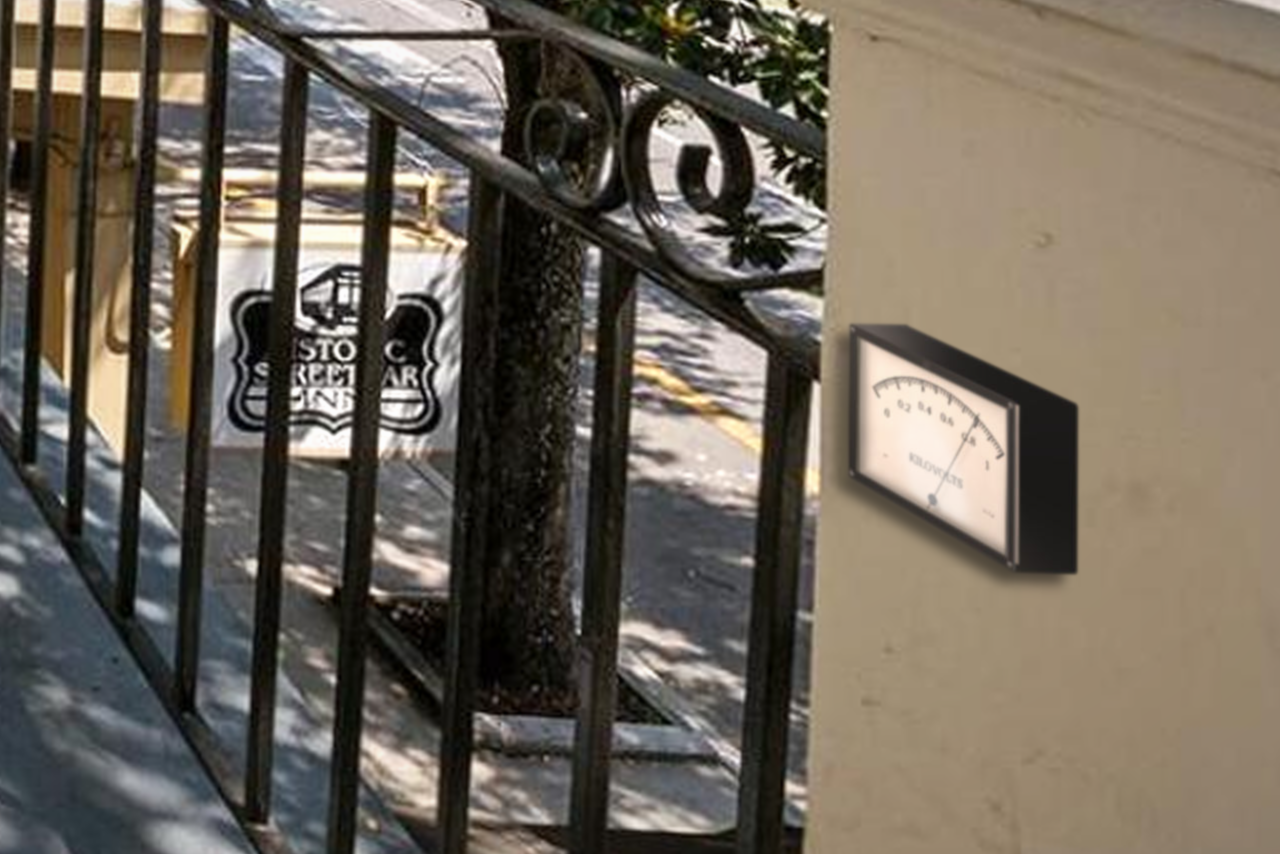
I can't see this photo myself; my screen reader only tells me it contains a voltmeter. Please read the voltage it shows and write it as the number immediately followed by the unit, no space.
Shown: 0.8kV
